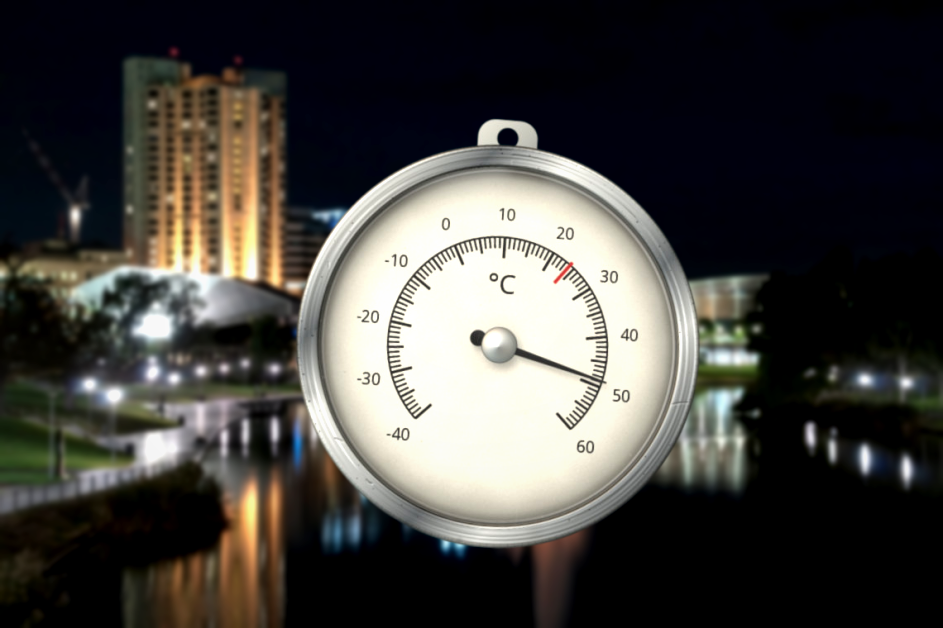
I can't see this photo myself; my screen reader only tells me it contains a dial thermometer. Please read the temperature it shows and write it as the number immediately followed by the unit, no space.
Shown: 49°C
